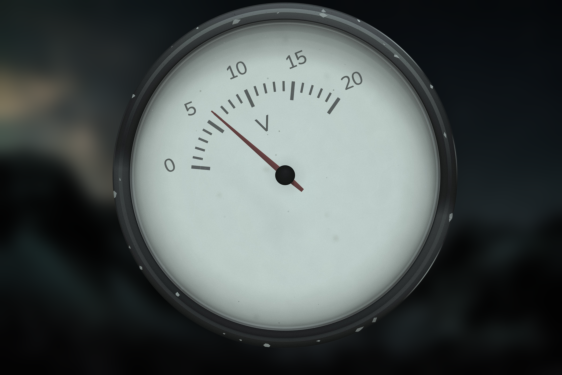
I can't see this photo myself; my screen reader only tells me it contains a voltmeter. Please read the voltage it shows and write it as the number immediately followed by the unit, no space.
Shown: 6V
